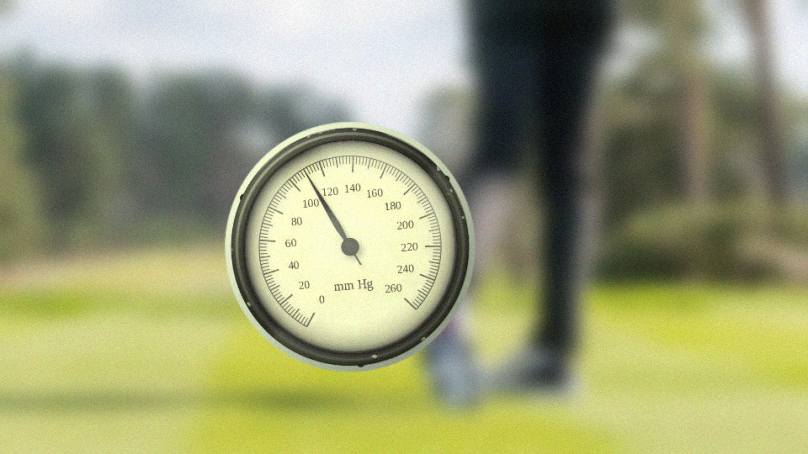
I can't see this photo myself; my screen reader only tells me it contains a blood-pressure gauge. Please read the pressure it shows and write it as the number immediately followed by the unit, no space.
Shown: 110mmHg
